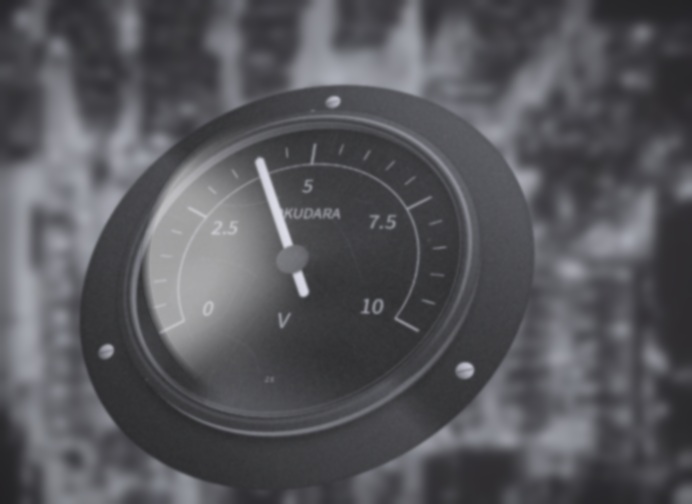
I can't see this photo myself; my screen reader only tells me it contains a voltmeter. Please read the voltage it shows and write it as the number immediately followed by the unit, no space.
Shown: 4V
